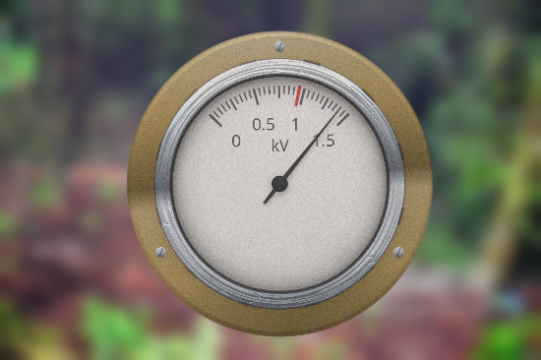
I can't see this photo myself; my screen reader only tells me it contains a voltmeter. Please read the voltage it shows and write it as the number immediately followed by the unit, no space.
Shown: 1.4kV
